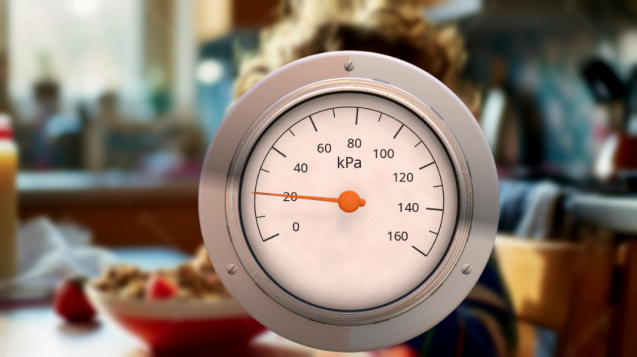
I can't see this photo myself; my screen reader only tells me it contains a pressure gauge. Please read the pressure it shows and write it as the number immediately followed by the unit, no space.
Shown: 20kPa
